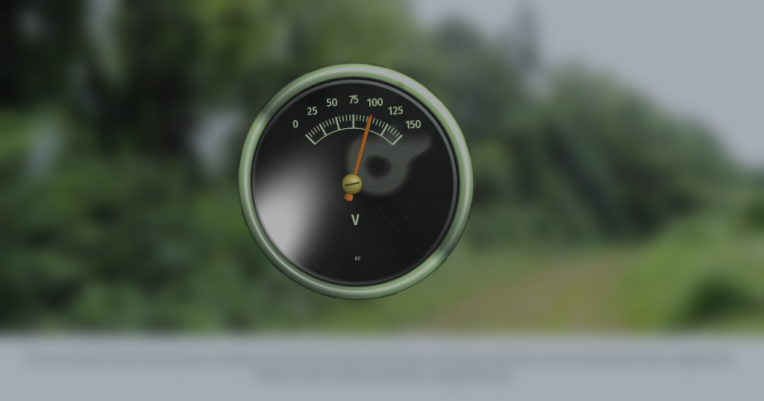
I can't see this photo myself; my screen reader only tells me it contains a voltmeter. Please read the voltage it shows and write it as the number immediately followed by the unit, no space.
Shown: 100V
